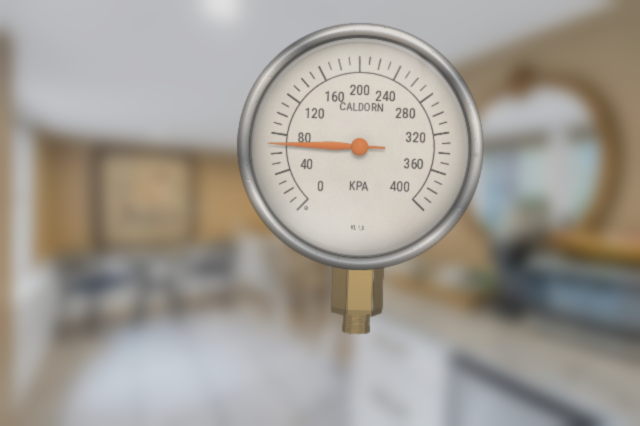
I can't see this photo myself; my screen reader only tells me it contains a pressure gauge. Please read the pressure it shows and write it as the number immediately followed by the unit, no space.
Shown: 70kPa
